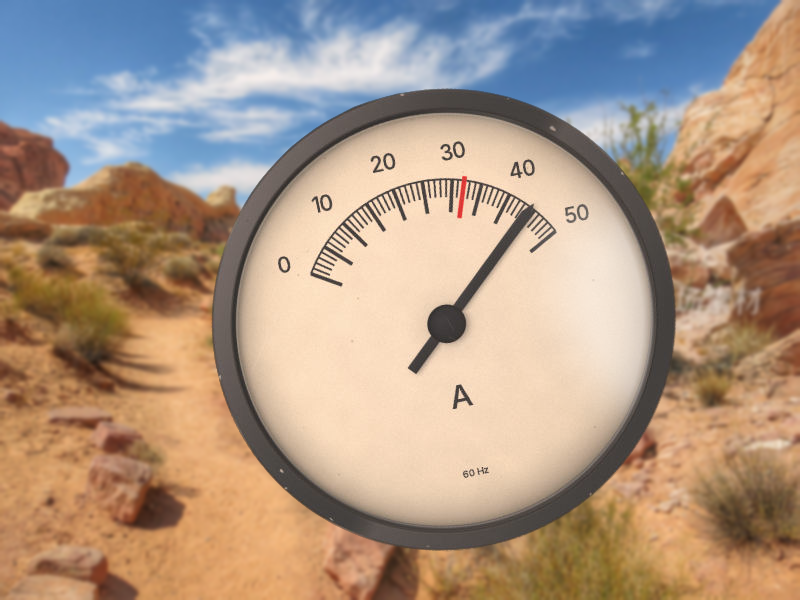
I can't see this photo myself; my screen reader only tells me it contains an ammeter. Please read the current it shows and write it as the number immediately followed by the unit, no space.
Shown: 44A
